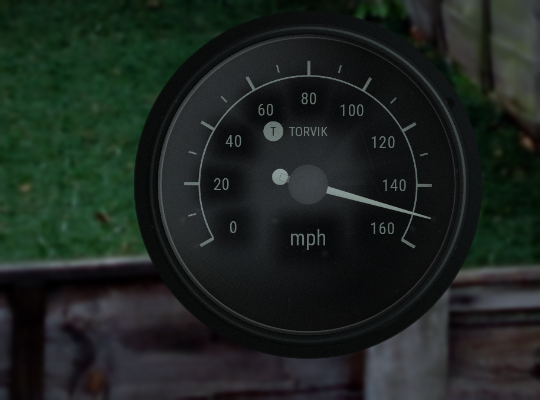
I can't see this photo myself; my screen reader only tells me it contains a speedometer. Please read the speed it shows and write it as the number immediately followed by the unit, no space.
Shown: 150mph
